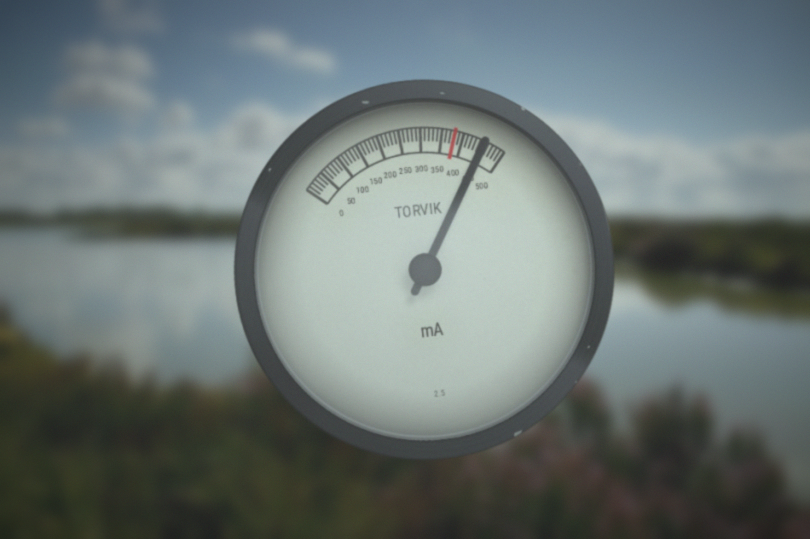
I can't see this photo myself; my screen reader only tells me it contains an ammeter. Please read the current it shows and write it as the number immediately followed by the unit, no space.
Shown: 450mA
